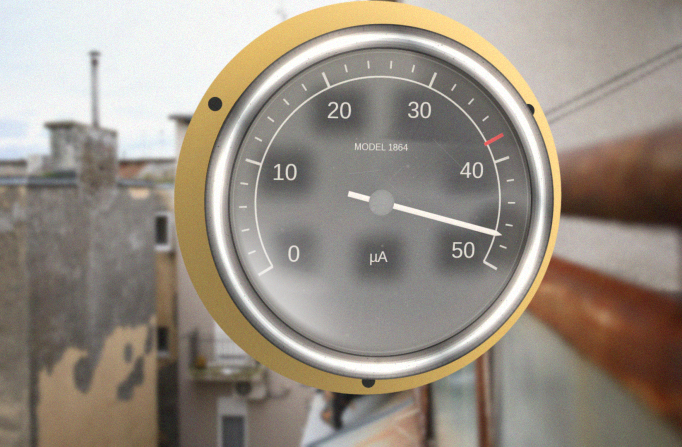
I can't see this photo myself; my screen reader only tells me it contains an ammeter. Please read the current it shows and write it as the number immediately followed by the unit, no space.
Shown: 47µA
